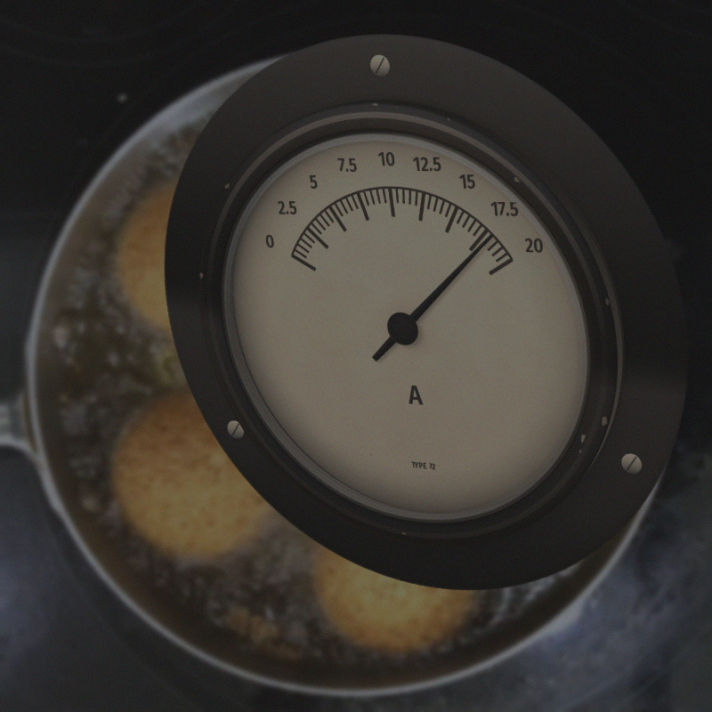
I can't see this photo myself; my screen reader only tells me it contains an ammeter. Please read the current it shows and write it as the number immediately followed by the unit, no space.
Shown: 18A
